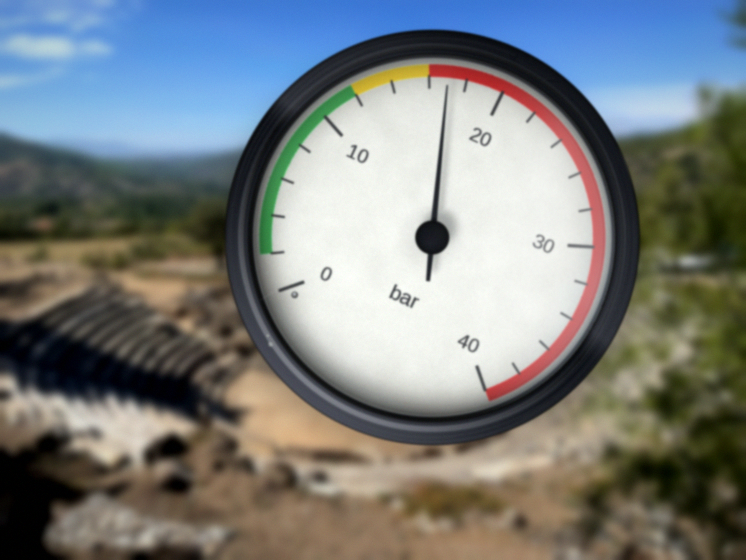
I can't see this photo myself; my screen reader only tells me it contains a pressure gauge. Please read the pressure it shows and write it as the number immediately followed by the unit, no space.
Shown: 17bar
